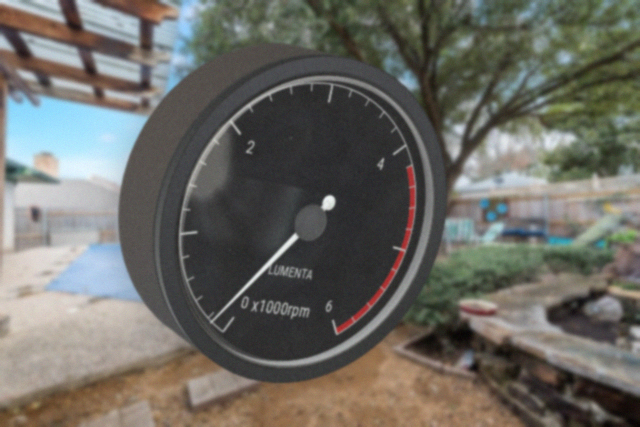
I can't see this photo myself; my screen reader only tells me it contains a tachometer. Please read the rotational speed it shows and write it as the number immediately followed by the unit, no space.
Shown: 200rpm
